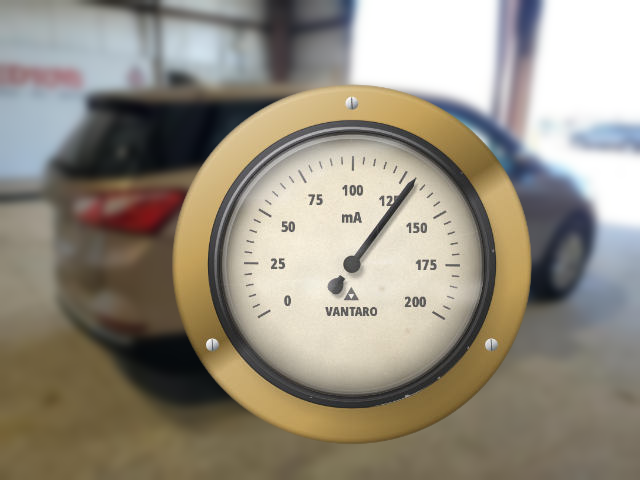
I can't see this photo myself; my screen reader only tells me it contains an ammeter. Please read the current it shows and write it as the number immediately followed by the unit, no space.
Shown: 130mA
